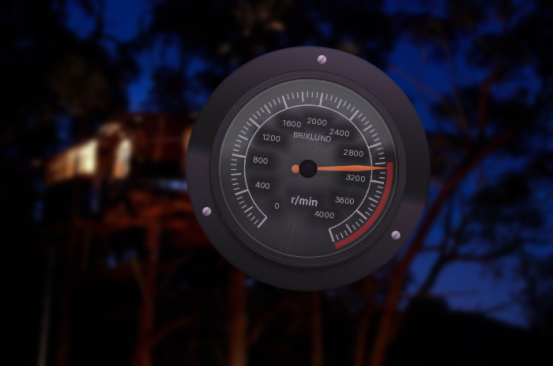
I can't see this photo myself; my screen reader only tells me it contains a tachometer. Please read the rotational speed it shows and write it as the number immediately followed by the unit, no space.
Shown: 3050rpm
